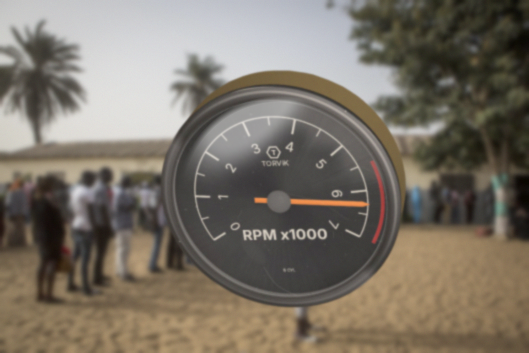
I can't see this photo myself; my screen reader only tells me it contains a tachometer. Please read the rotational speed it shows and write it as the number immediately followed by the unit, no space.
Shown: 6250rpm
